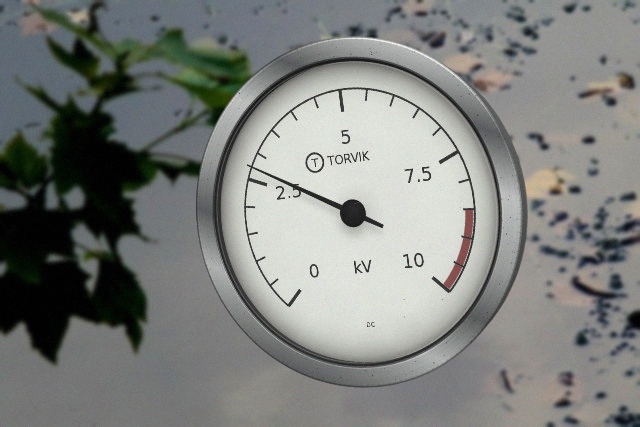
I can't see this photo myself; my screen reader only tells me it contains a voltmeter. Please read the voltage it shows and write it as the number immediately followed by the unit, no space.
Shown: 2.75kV
